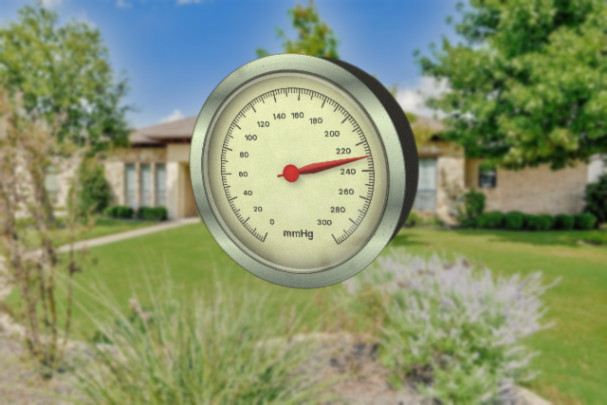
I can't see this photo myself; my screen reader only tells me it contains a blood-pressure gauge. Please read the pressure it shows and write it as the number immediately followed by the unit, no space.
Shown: 230mmHg
